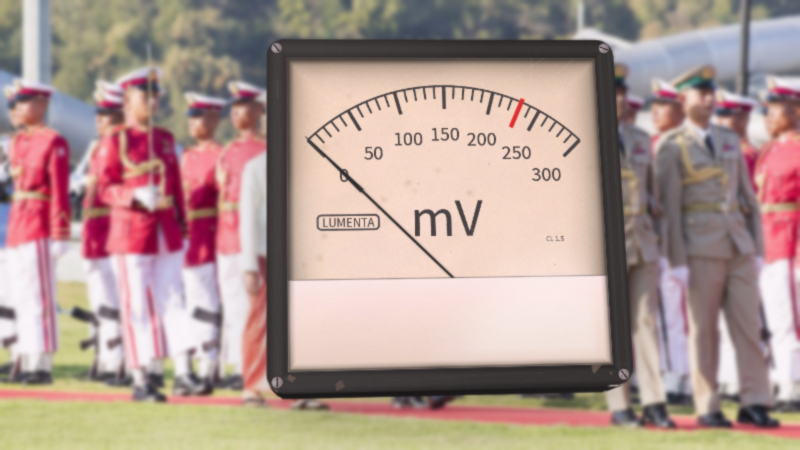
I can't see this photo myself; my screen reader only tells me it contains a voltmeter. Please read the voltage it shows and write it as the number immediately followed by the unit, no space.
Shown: 0mV
